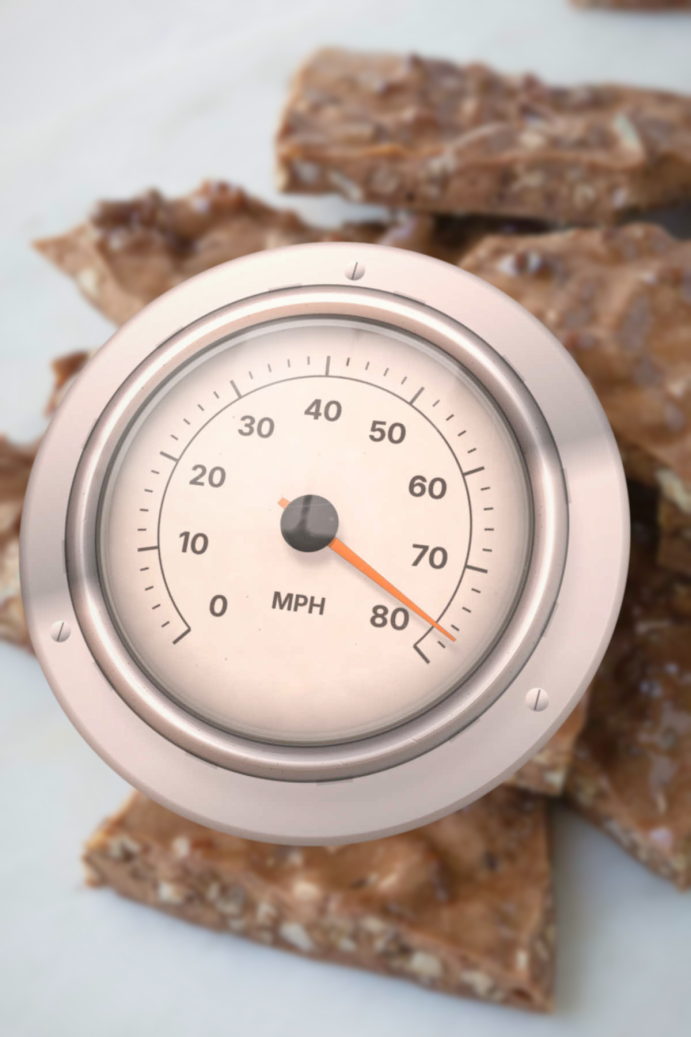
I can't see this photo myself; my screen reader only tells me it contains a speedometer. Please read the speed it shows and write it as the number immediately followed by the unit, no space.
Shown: 77mph
